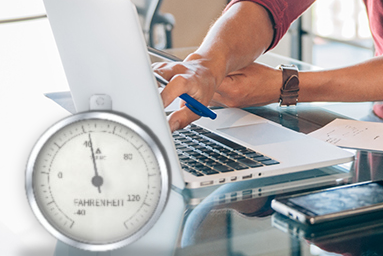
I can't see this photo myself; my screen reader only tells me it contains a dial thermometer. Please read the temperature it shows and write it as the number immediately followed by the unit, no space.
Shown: 44°F
